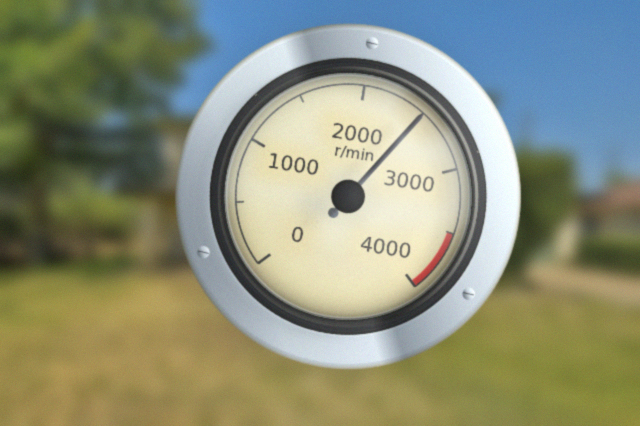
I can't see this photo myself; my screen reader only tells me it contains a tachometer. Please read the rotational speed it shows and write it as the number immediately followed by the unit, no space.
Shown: 2500rpm
